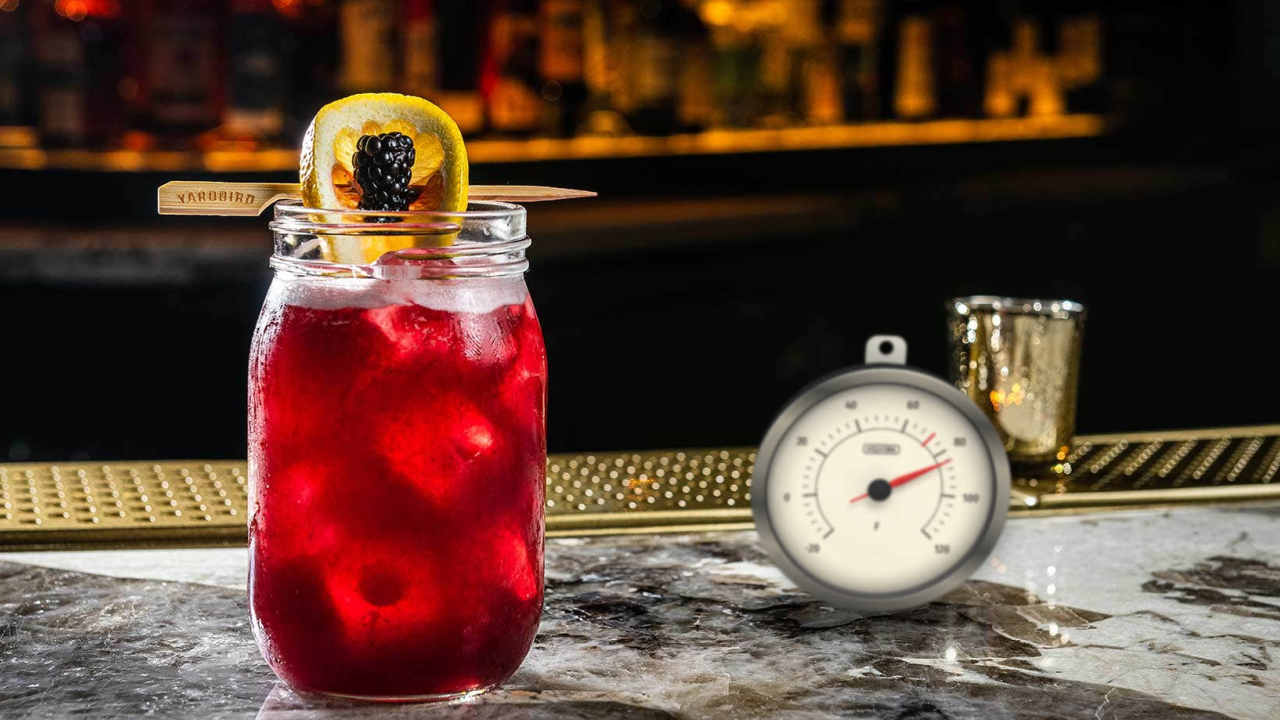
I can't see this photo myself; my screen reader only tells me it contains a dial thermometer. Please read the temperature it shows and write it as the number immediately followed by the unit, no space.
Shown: 84°F
